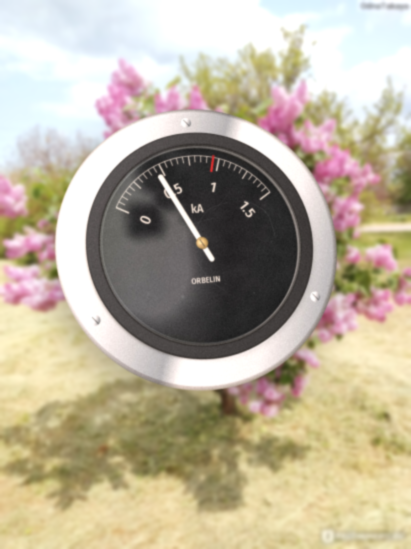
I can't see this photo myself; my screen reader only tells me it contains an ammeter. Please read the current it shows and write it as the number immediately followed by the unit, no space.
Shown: 0.45kA
